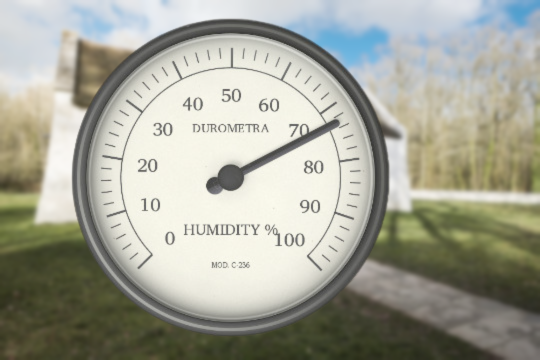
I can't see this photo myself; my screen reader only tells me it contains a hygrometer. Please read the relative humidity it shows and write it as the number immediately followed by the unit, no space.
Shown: 73%
